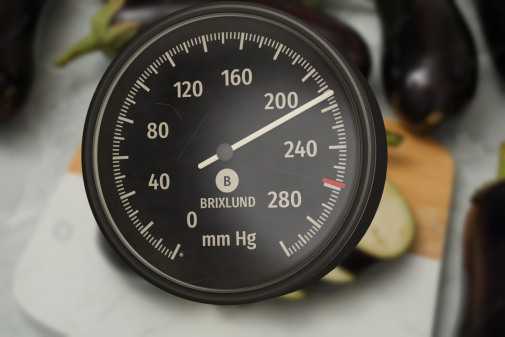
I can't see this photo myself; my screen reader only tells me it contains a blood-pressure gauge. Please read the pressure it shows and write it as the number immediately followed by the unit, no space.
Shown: 214mmHg
